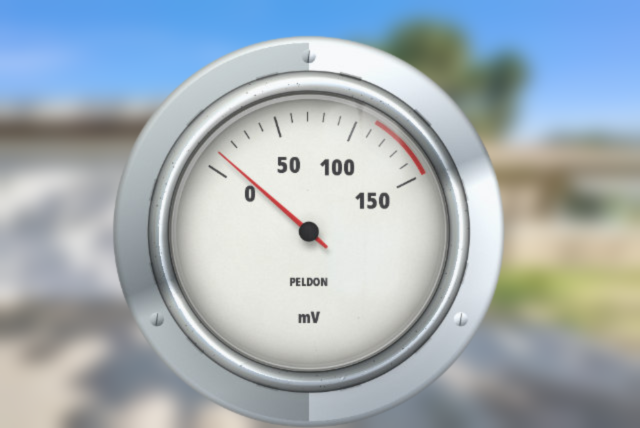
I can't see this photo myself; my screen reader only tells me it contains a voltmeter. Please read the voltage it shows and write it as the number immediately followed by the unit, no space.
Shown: 10mV
